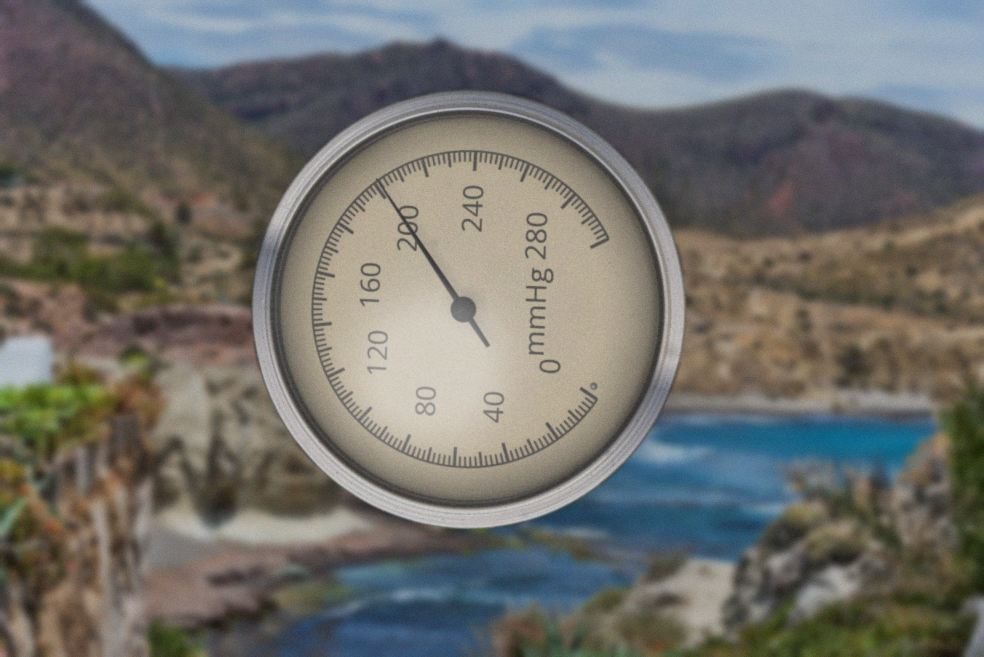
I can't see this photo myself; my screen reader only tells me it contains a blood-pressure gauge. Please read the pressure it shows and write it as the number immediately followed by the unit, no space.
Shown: 202mmHg
